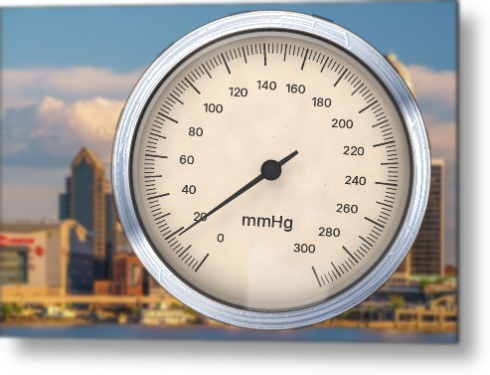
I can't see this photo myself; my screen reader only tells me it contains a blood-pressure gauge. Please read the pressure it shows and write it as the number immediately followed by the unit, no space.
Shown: 18mmHg
